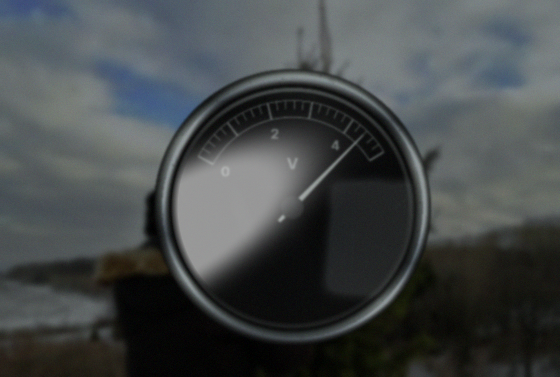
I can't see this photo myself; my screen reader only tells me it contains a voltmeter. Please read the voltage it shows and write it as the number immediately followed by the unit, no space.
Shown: 4.4V
